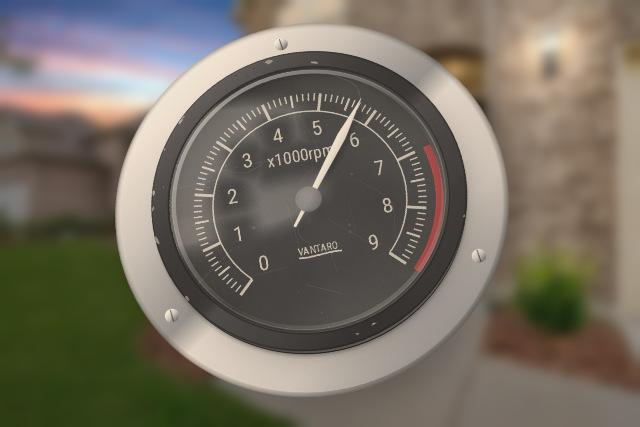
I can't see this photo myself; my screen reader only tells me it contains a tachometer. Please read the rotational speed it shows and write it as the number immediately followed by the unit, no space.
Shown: 5700rpm
